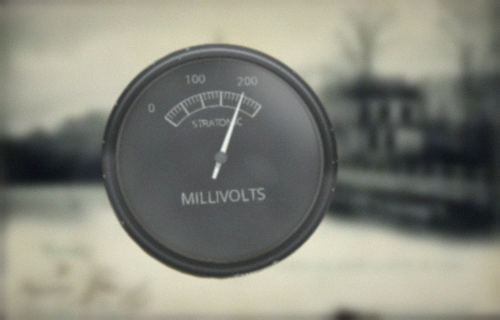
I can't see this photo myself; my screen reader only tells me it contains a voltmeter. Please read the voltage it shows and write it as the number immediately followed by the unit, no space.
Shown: 200mV
